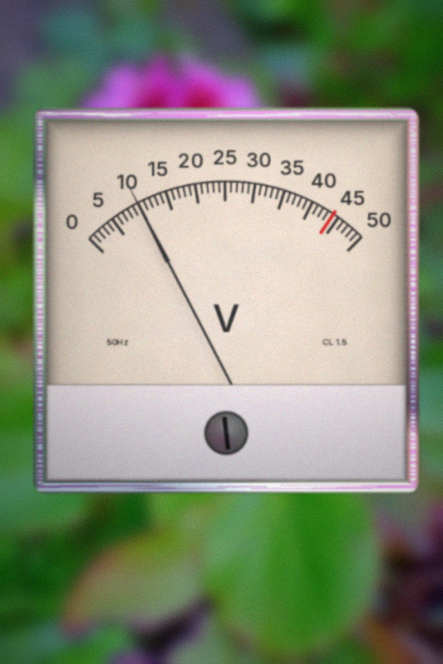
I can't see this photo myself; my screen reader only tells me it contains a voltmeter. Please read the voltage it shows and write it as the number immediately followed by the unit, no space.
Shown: 10V
